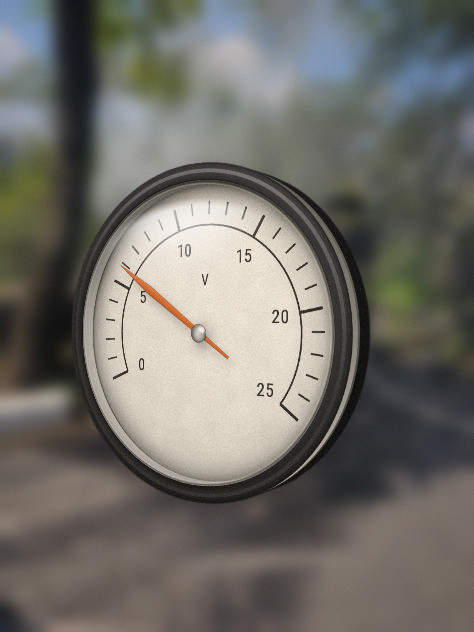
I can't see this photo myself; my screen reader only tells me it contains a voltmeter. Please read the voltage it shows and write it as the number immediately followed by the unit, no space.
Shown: 6V
